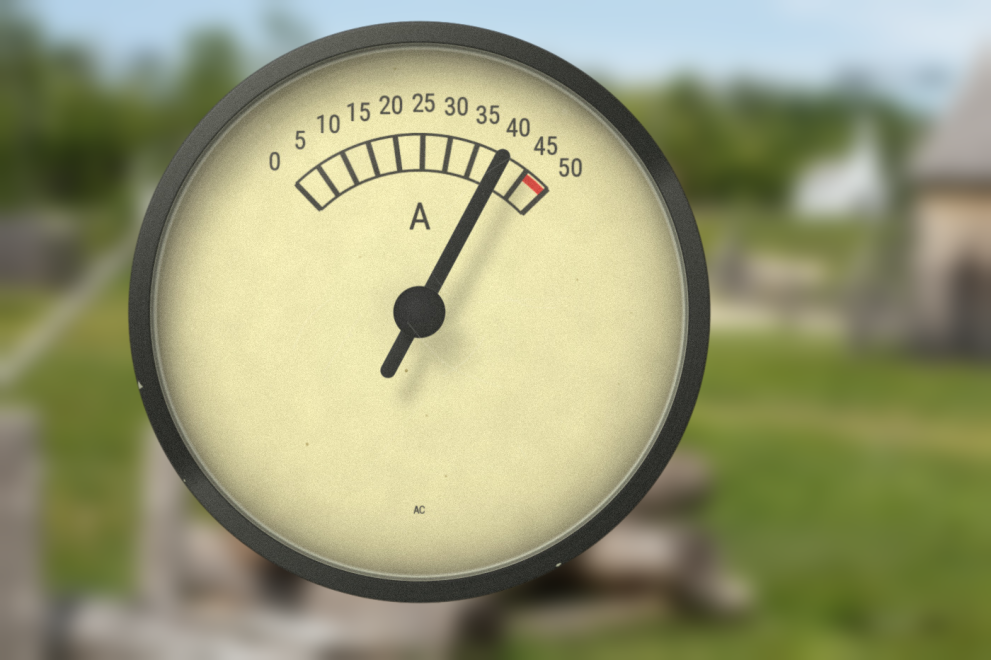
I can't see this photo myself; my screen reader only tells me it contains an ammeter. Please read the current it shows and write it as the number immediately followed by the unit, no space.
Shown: 40A
